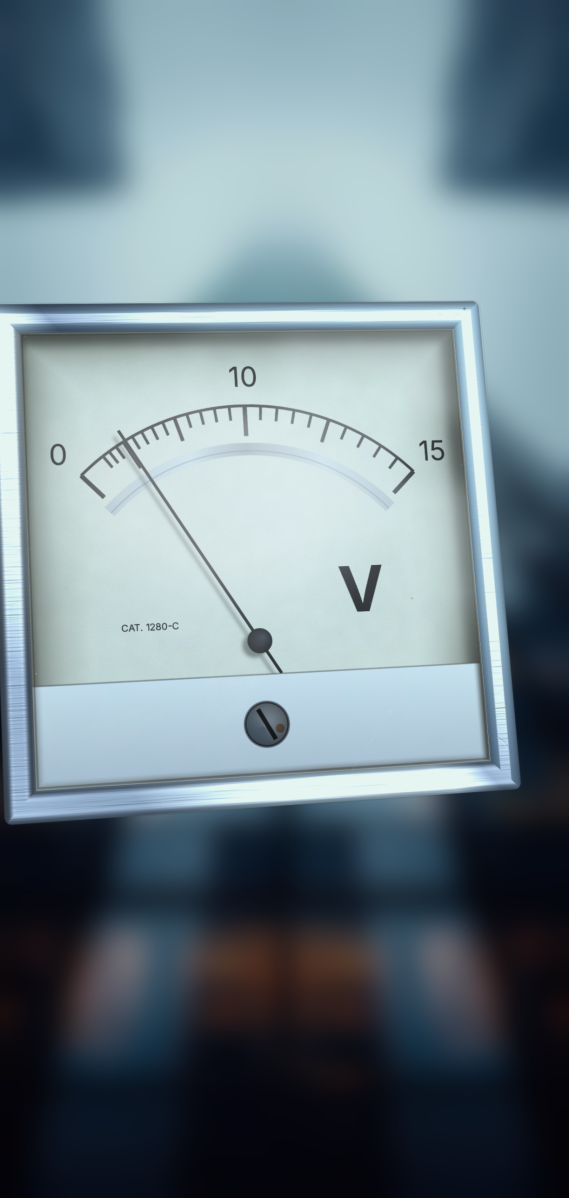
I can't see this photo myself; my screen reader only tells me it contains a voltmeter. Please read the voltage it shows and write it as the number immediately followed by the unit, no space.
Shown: 5V
